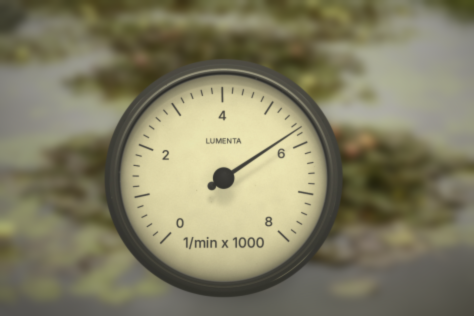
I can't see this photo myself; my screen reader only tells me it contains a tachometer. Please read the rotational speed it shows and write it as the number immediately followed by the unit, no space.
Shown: 5700rpm
